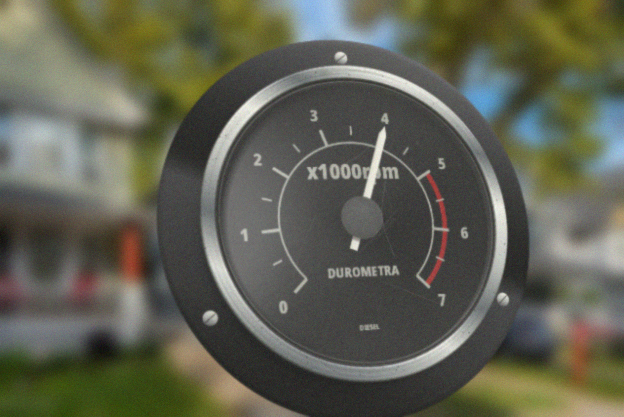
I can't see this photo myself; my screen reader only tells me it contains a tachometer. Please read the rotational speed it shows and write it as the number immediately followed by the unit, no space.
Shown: 4000rpm
